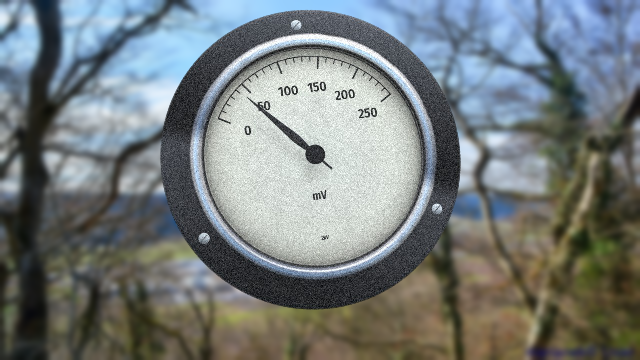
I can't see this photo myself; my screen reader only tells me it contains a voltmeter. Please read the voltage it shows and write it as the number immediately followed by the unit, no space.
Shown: 40mV
